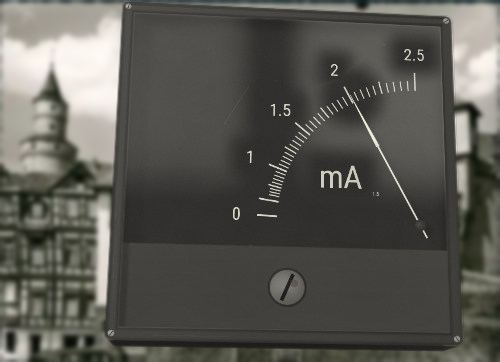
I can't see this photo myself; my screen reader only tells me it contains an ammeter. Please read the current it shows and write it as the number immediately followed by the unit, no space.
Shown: 2mA
